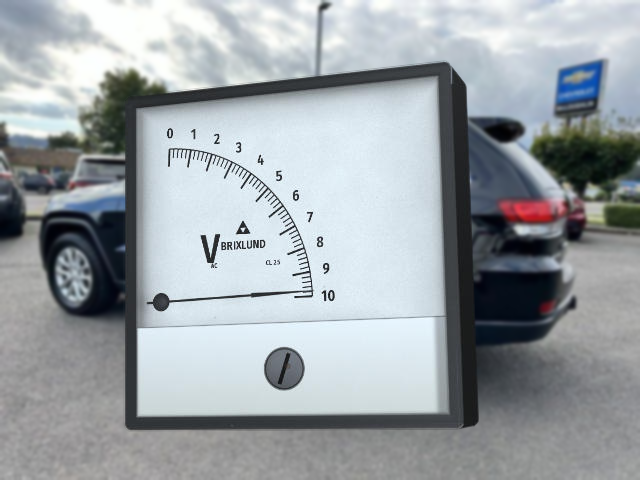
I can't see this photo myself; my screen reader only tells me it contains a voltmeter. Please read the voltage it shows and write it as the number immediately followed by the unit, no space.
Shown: 9.8V
